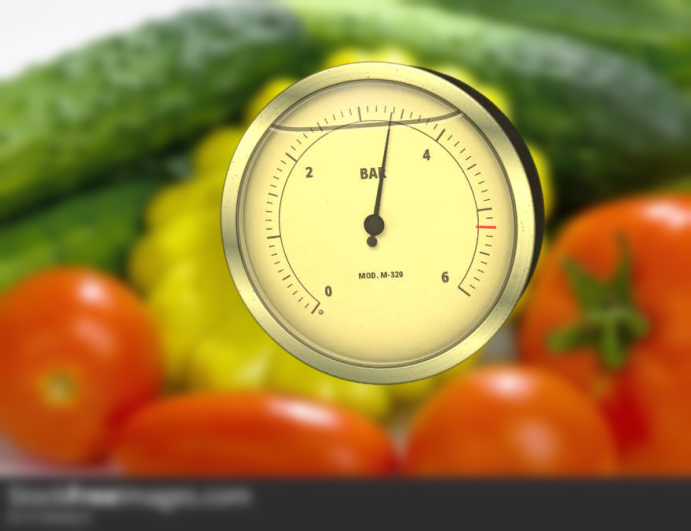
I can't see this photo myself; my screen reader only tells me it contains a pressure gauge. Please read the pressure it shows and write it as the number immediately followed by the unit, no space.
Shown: 3.4bar
